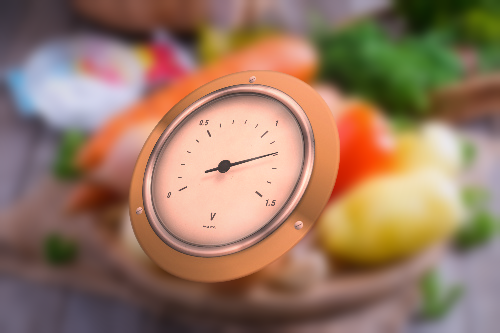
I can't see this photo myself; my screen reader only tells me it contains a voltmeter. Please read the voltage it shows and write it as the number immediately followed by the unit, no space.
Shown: 1.2V
